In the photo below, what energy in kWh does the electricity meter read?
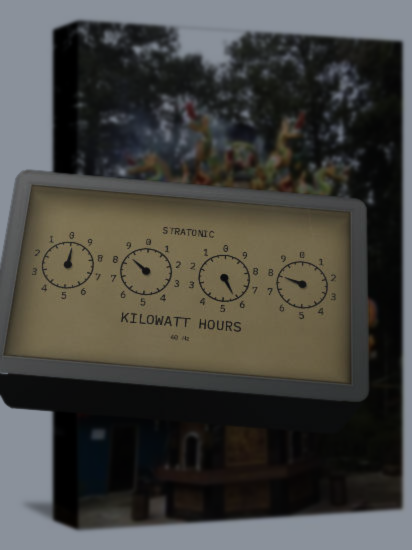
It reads 9858 kWh
